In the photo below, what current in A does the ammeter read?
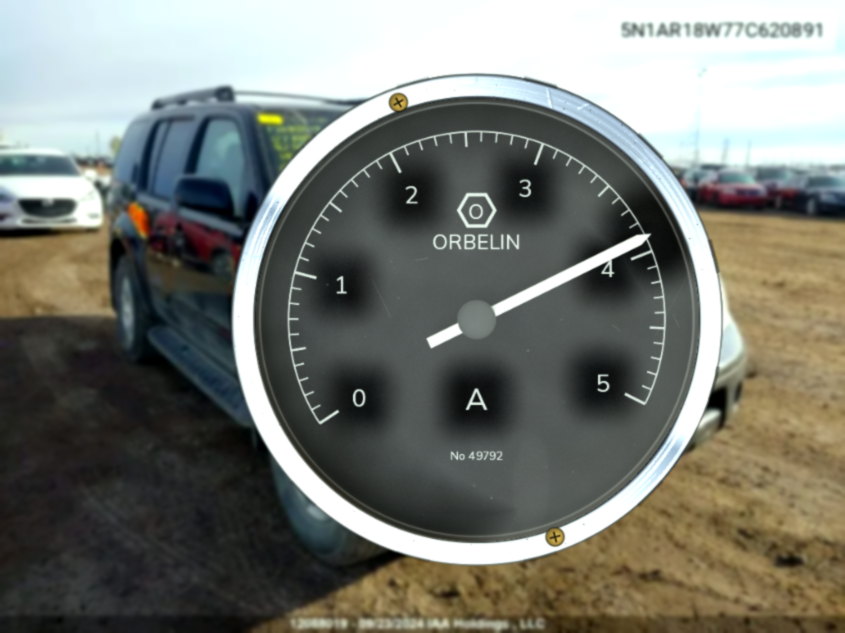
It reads 3.9 A
